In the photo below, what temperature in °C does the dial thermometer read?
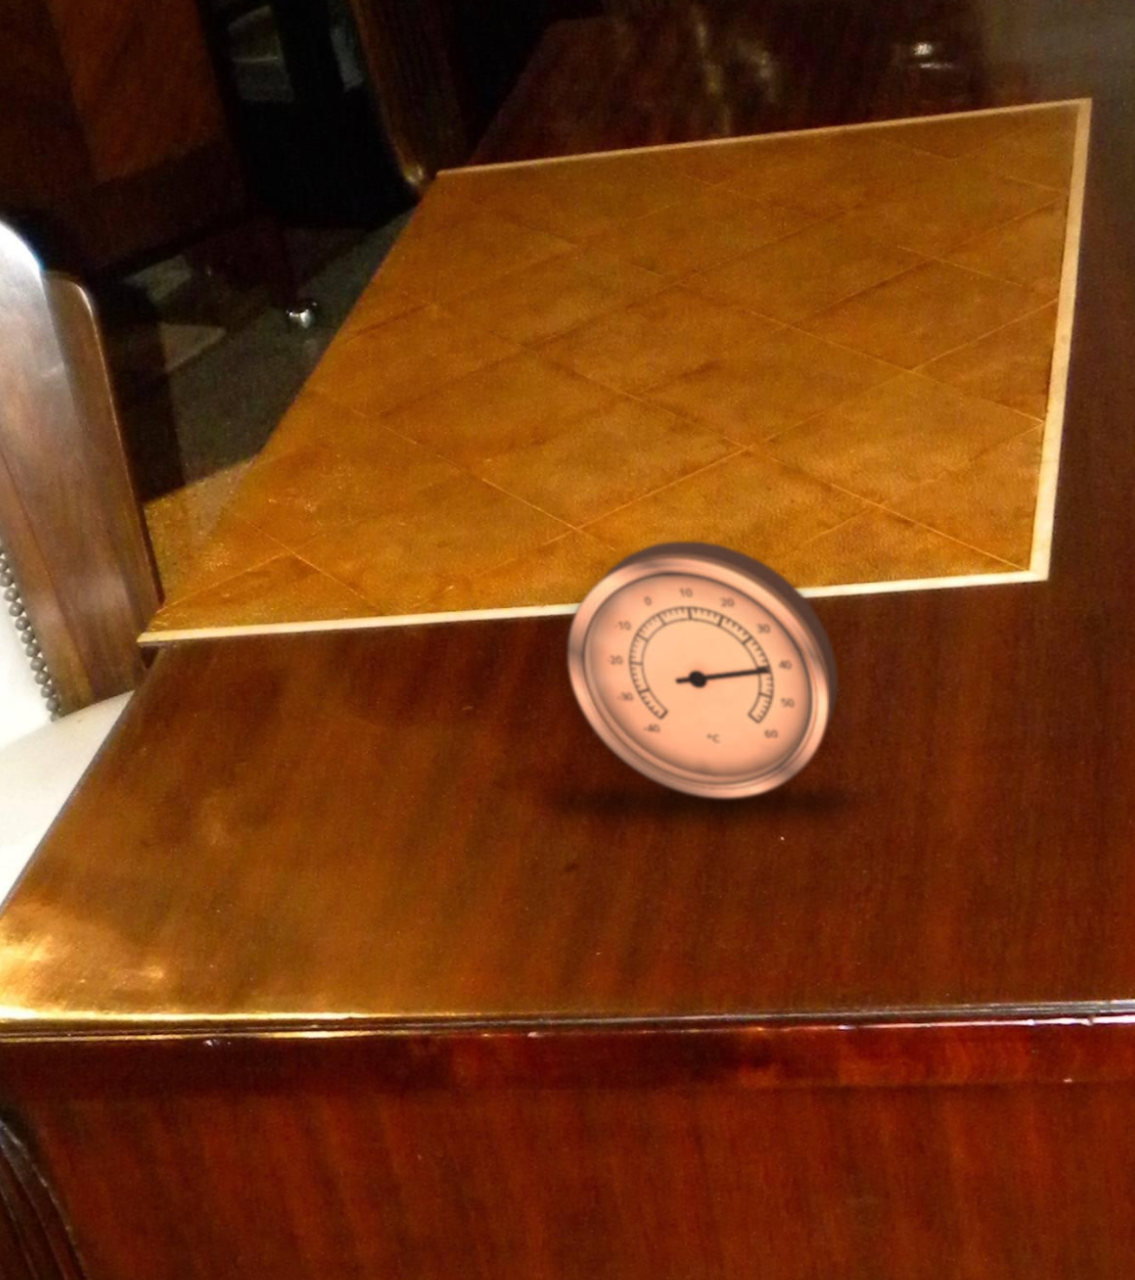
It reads 40 °C
